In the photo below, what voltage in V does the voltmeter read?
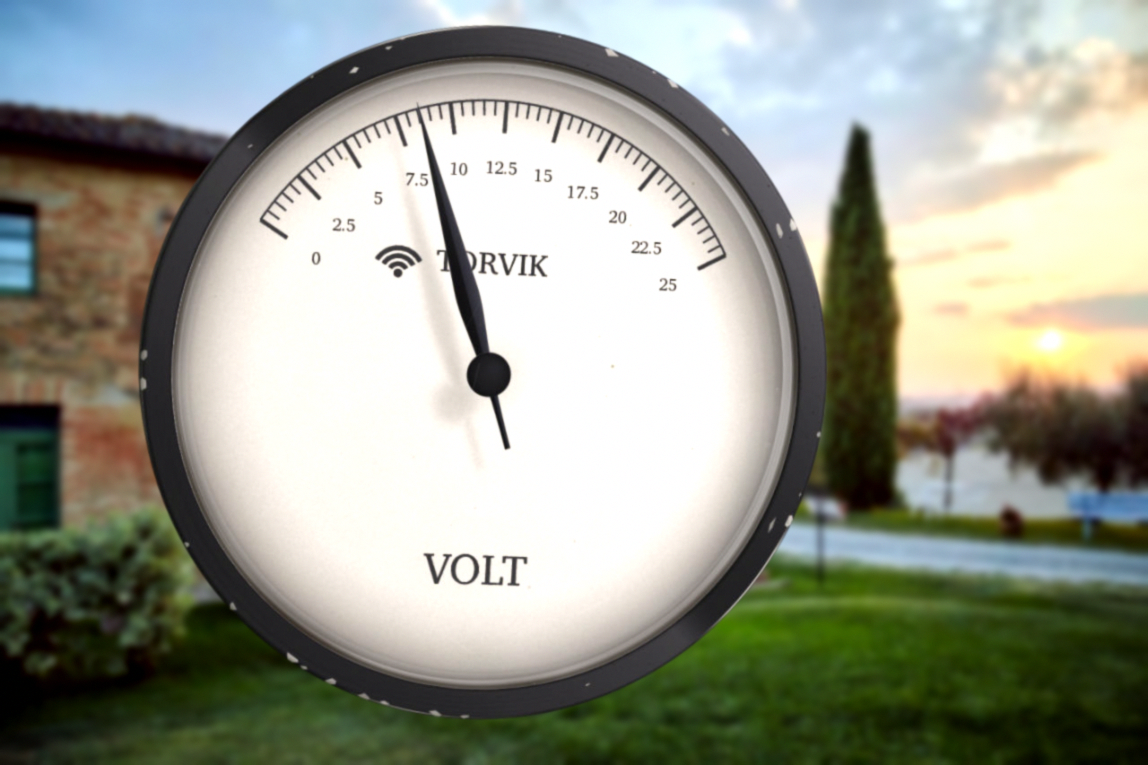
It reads 8.5 V
